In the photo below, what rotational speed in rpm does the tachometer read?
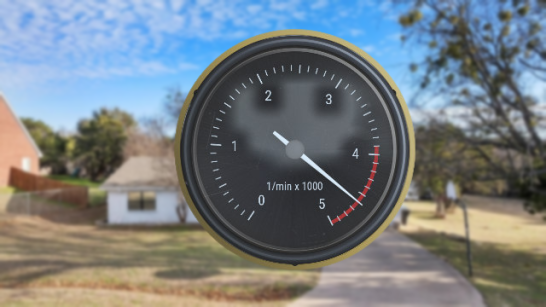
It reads 4600 rpm
